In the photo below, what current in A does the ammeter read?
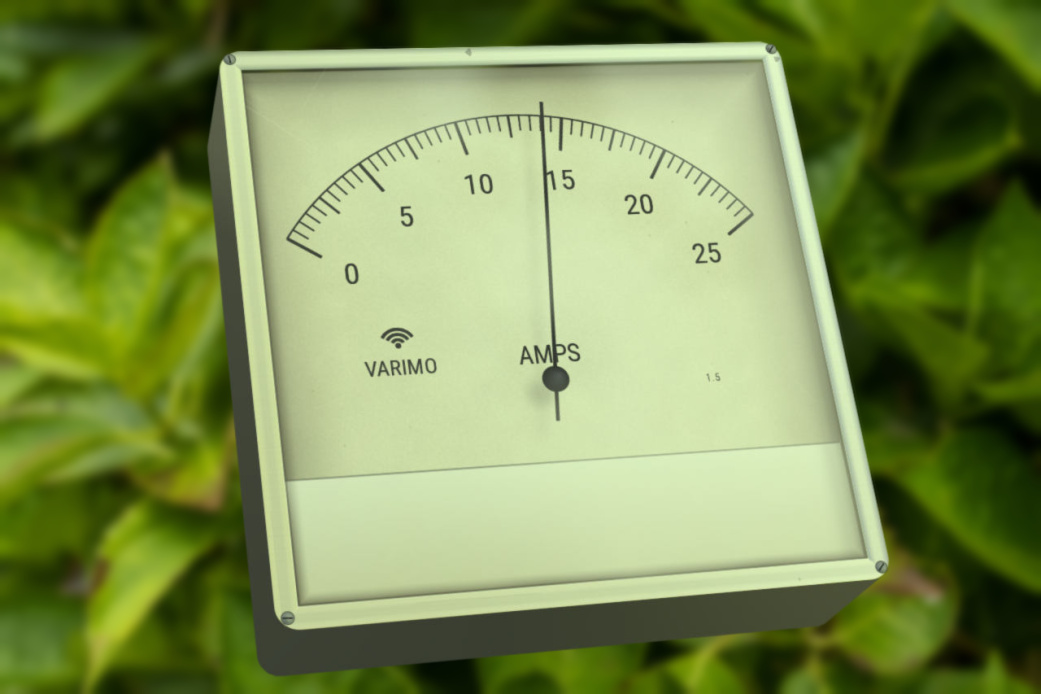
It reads 14 A
